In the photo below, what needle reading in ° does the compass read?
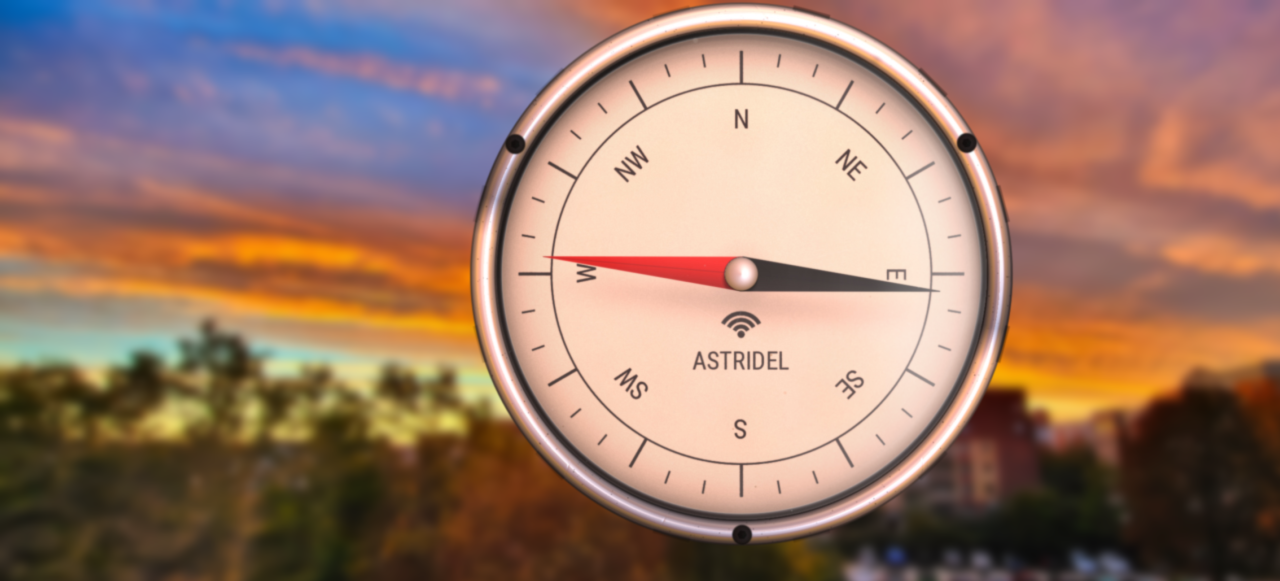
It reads 275 °
